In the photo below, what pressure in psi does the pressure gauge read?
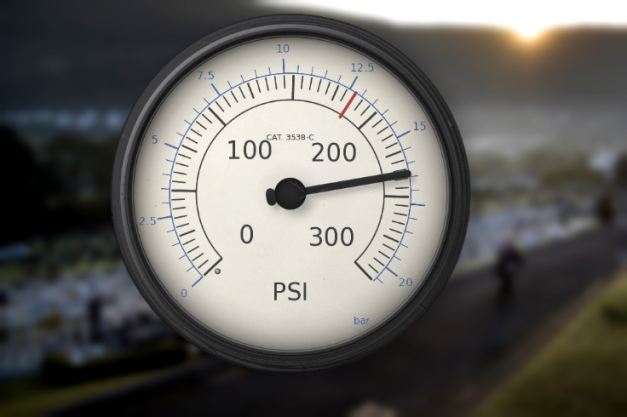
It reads 237.5 psi
